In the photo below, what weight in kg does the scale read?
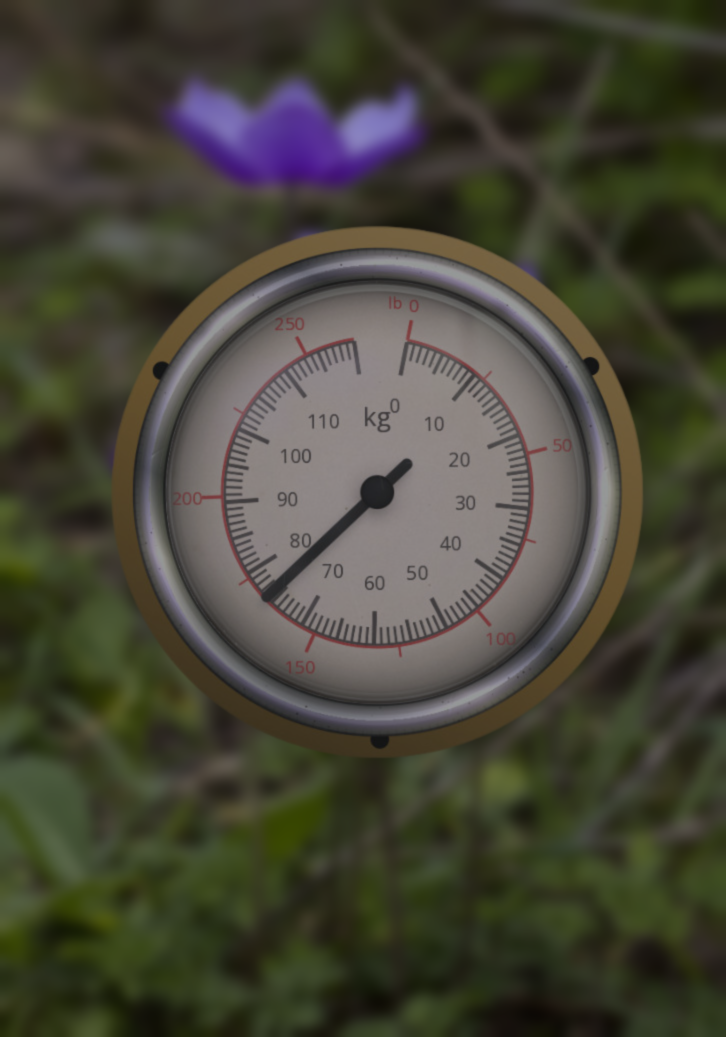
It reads 76 kg
